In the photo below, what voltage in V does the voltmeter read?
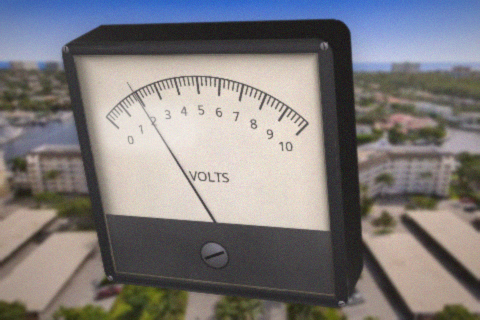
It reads 2 V
